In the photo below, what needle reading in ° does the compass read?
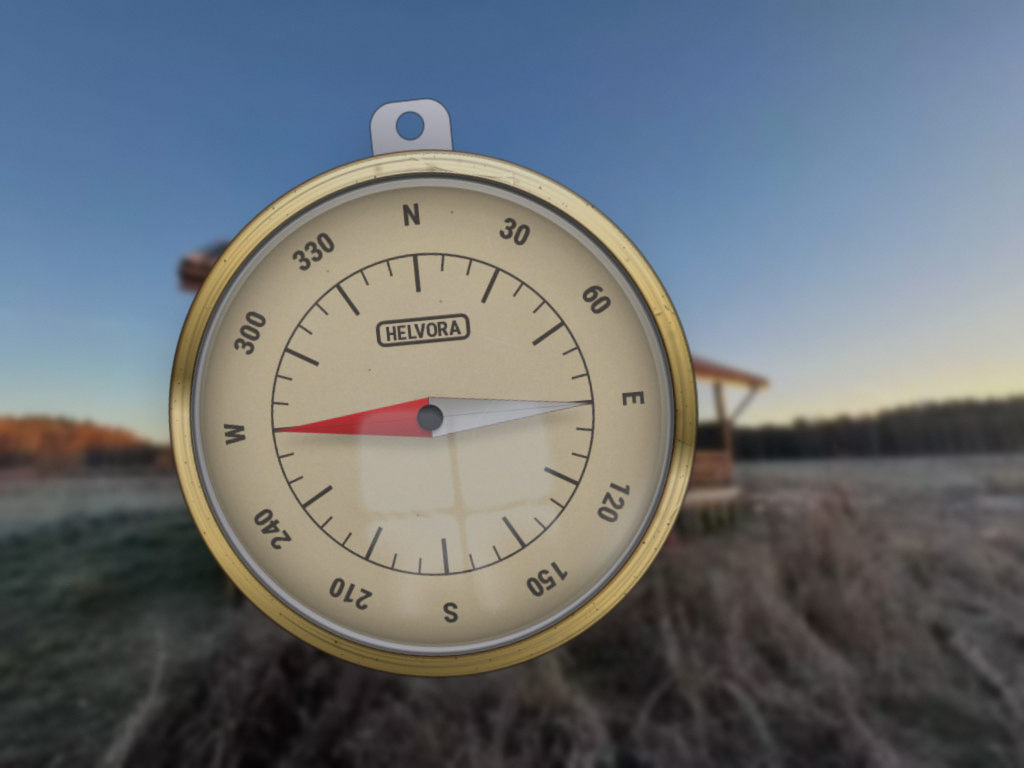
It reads 270 °
